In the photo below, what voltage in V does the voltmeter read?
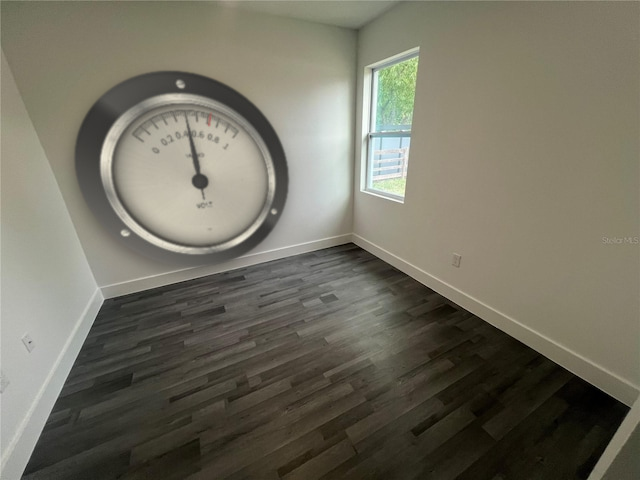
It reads 0.5 V
